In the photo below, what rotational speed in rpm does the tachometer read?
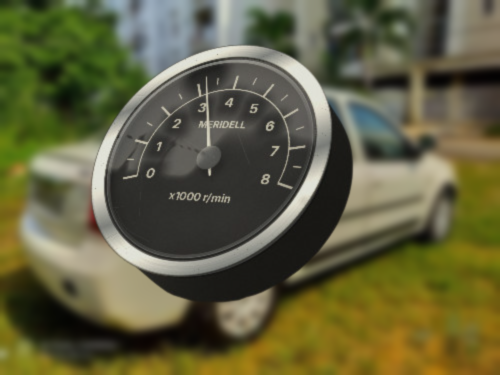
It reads 3250 rpm
